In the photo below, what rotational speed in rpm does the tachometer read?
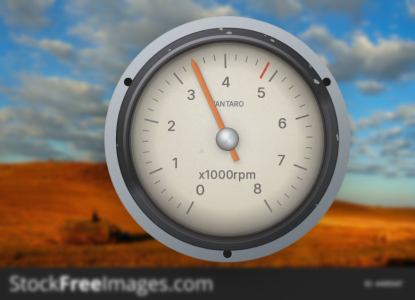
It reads 3400 rpm
